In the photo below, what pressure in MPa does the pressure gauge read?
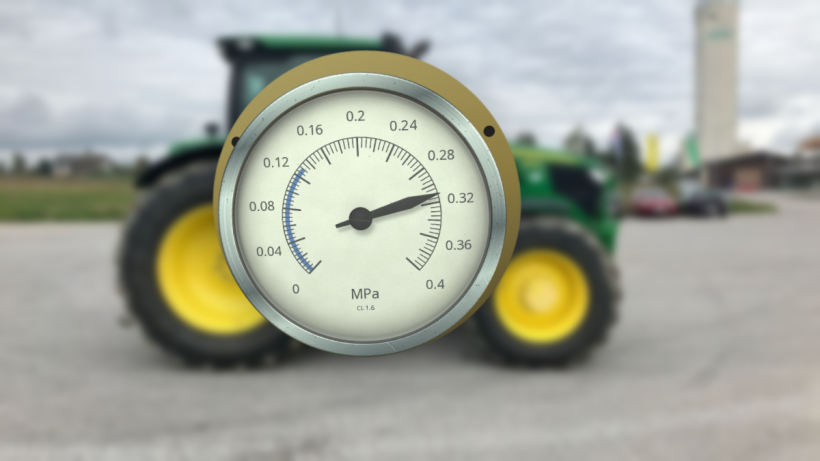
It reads 0.31 MPa
